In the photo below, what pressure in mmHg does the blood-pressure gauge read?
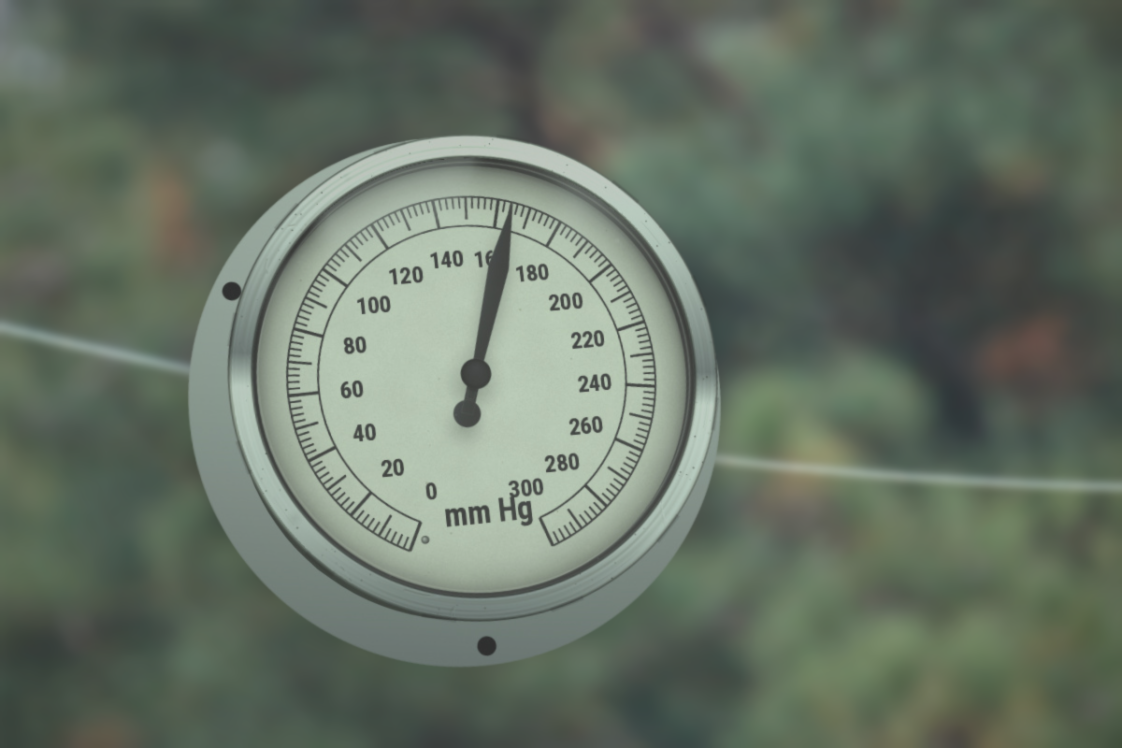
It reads 164 mmHg
